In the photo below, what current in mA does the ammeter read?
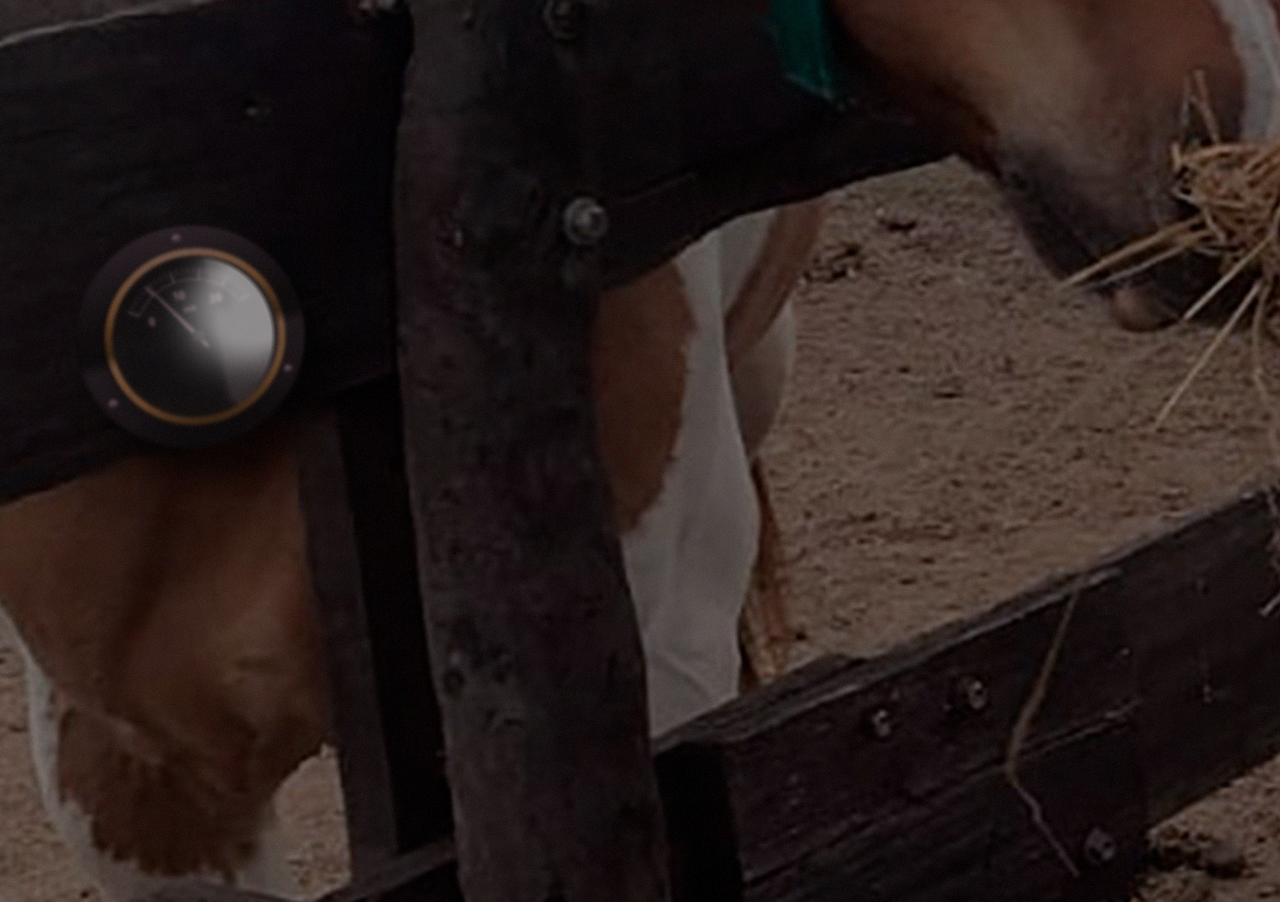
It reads 5 mA
